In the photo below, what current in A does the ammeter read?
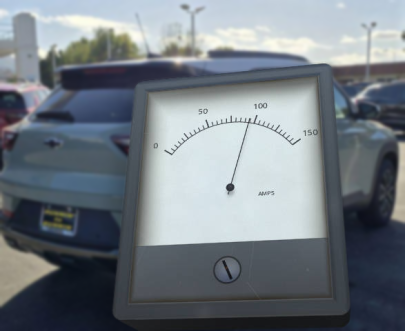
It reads 95 A
